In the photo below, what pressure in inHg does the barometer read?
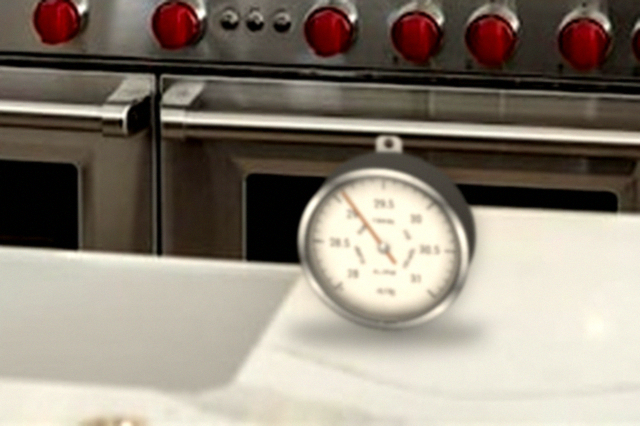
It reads 29.1 inHg
